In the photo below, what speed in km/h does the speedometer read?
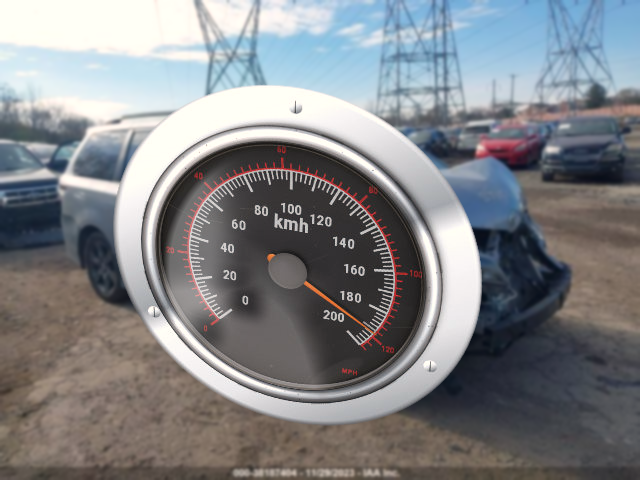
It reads 190 km/h
